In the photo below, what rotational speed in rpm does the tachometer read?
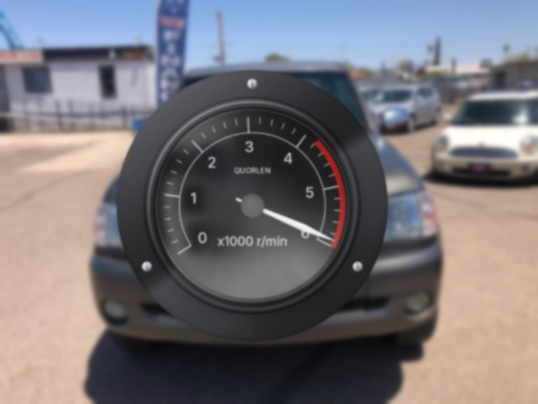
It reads 5900 rpm
